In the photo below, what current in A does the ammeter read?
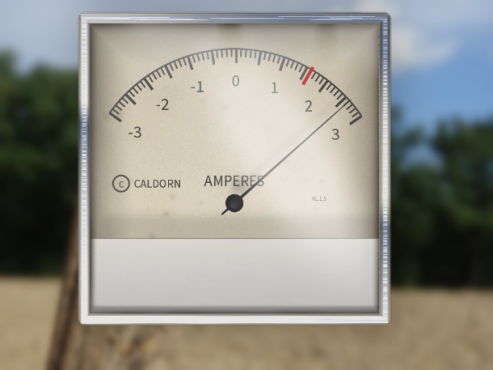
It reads 2.6 A
